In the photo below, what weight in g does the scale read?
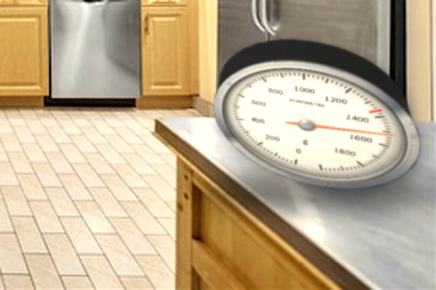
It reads 1500 g
